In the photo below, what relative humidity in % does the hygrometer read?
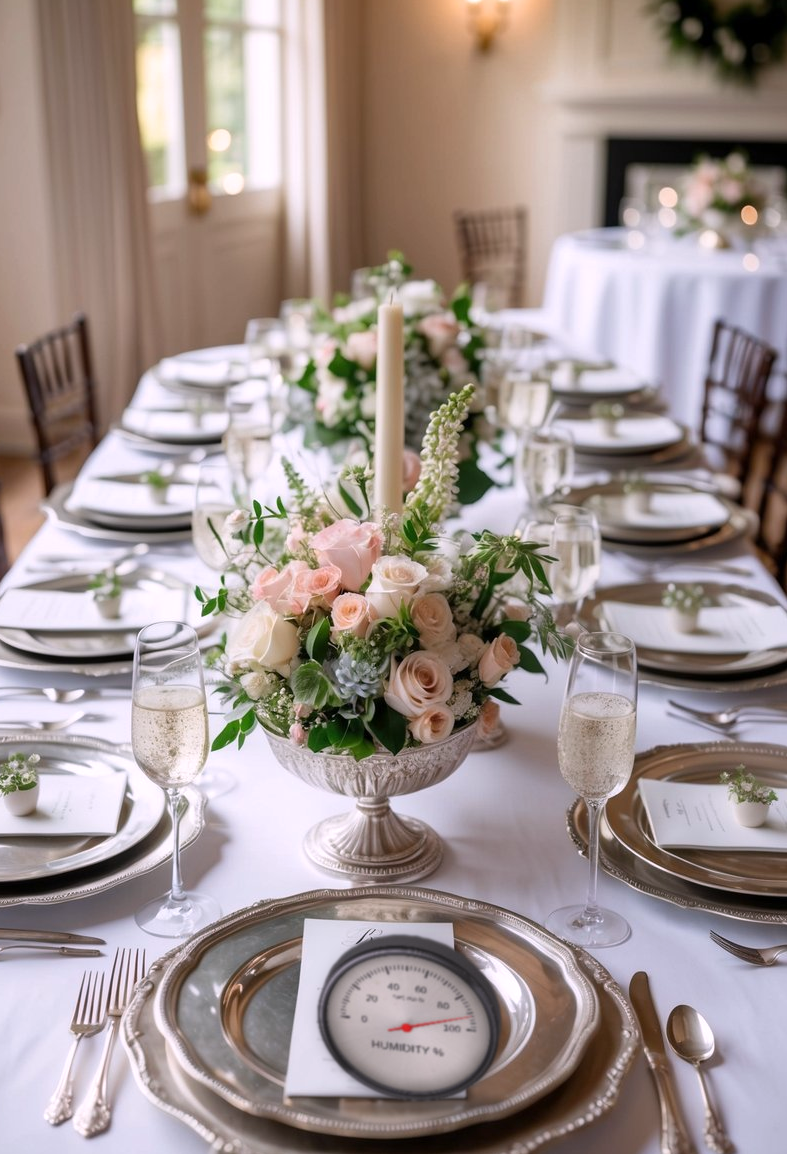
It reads 90 %
